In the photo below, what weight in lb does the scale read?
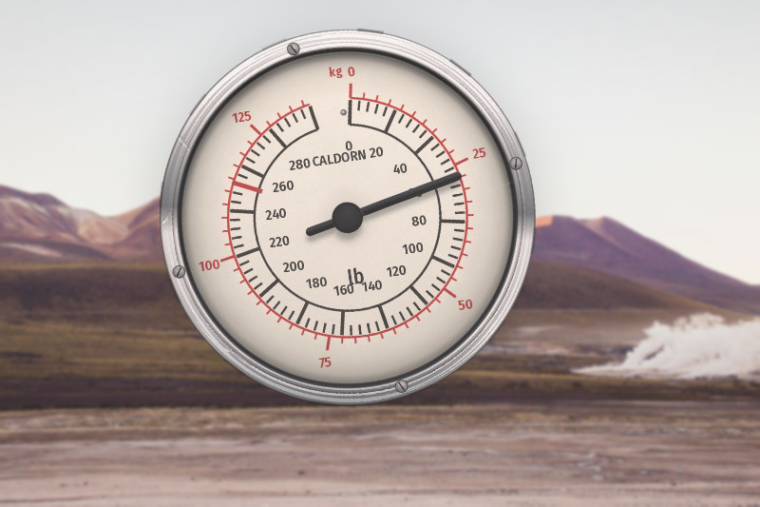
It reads 60 lb
